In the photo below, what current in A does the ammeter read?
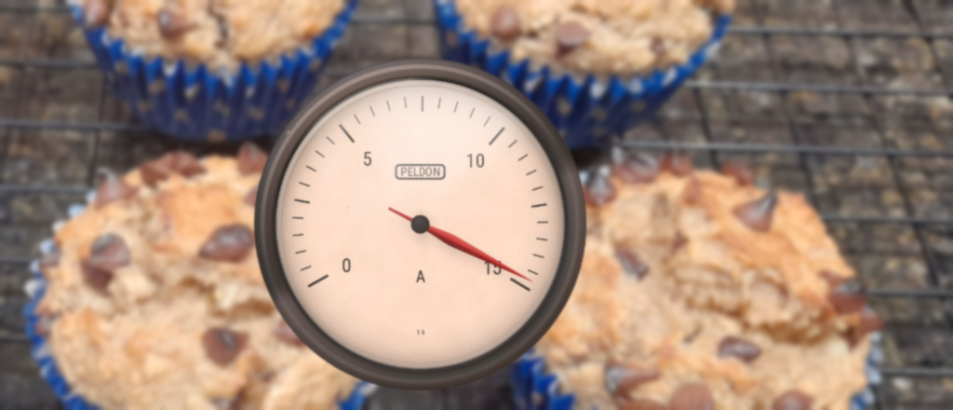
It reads 14.75 A
